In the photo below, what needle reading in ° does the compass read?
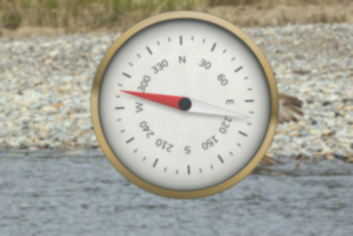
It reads 285 °
